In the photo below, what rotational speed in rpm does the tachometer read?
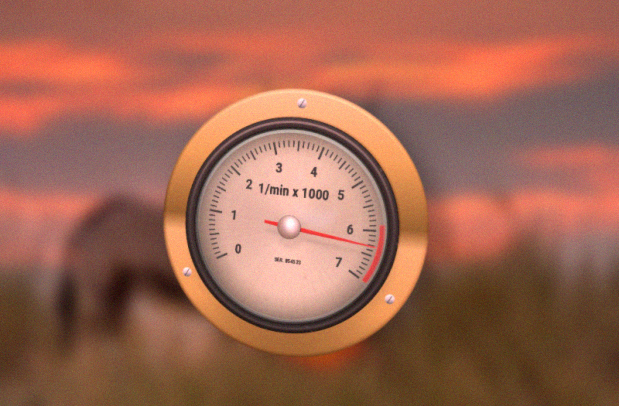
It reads 6300 rpm
